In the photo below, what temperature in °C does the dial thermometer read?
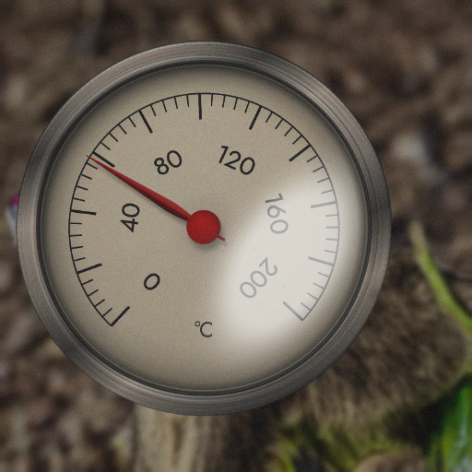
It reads 58 °C
